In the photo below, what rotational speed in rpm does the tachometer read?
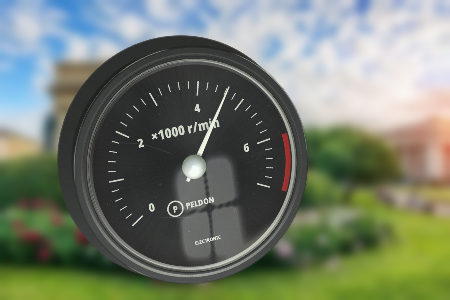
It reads 4600 rpm
